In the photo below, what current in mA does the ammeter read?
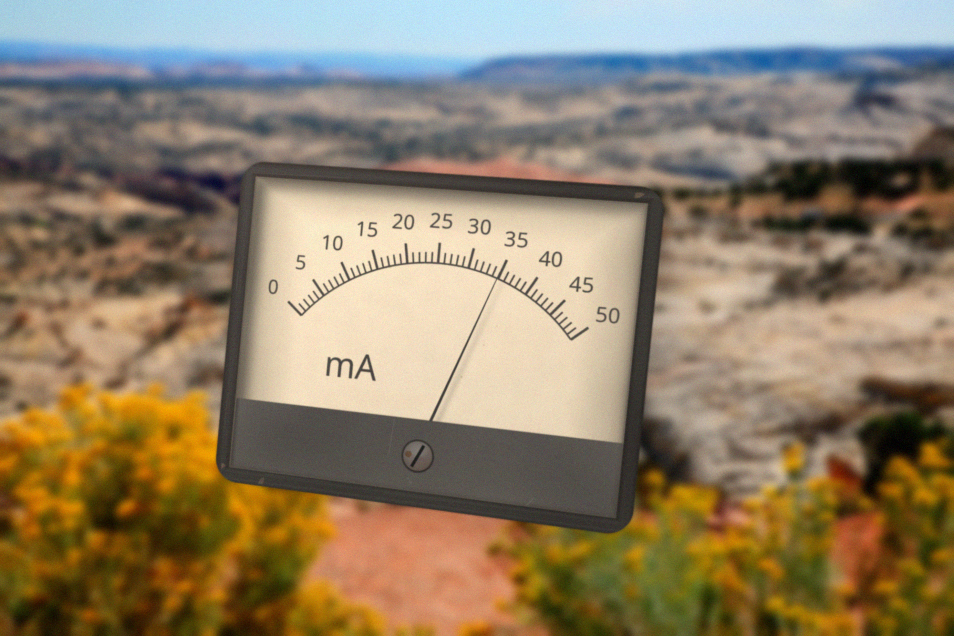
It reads 35 mA
